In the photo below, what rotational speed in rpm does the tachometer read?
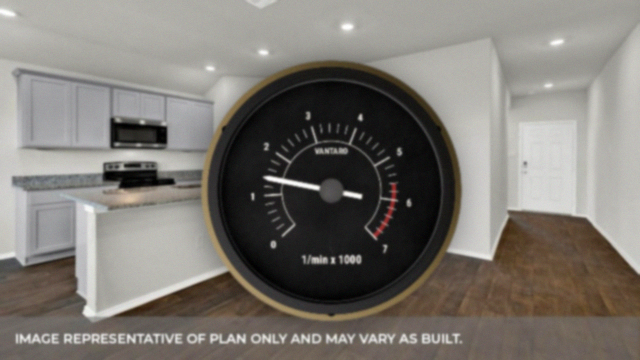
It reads 1400 rpm
